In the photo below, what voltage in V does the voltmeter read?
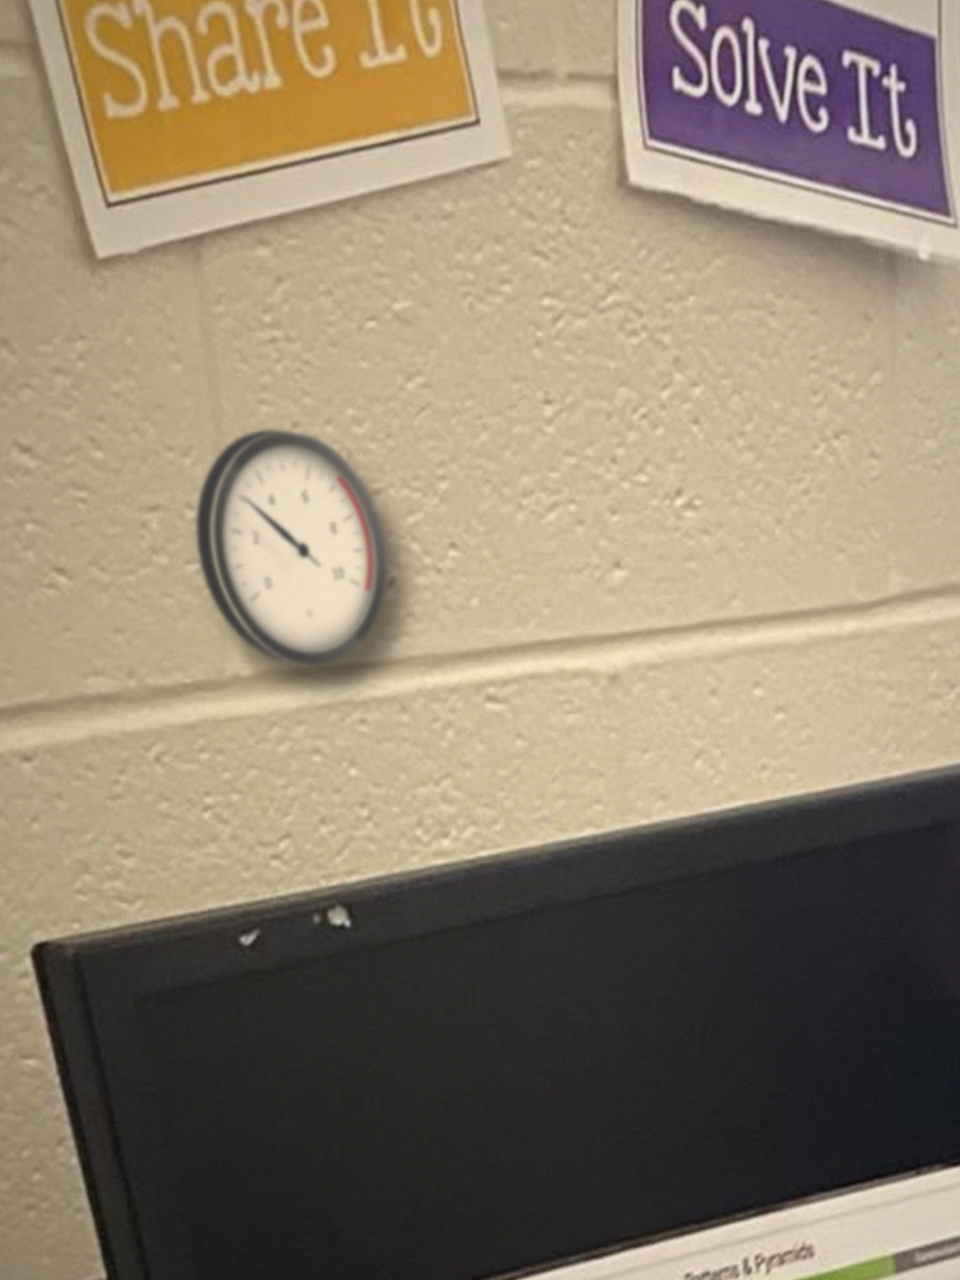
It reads 3 V
